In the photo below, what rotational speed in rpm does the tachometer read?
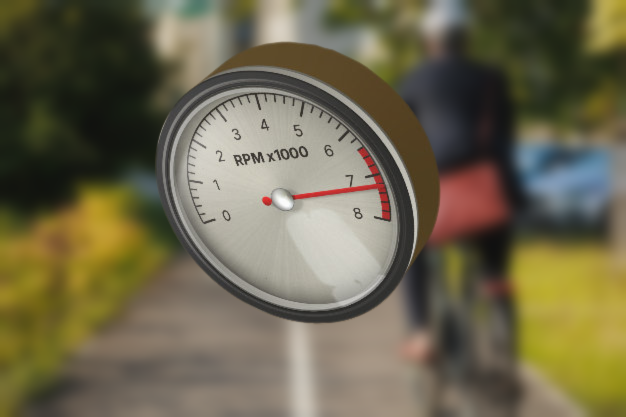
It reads 7200 rpm
